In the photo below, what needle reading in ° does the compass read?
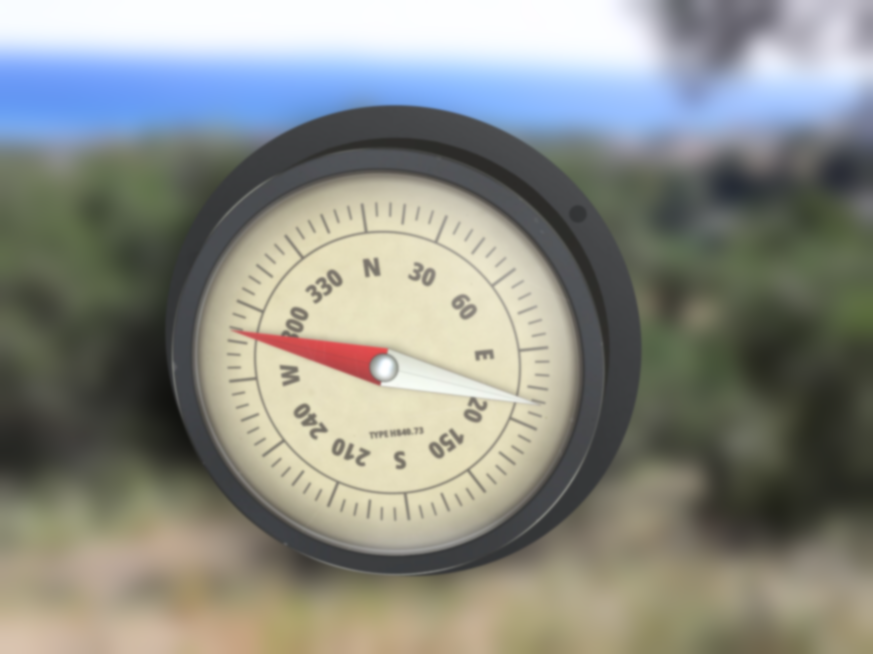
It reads 290 °
